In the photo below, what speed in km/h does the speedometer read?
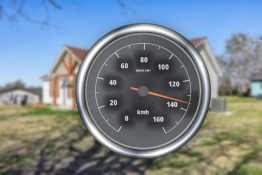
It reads 135 km/h
